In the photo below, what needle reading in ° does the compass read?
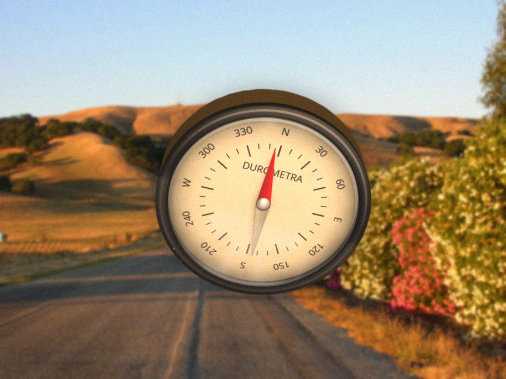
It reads 355 °
